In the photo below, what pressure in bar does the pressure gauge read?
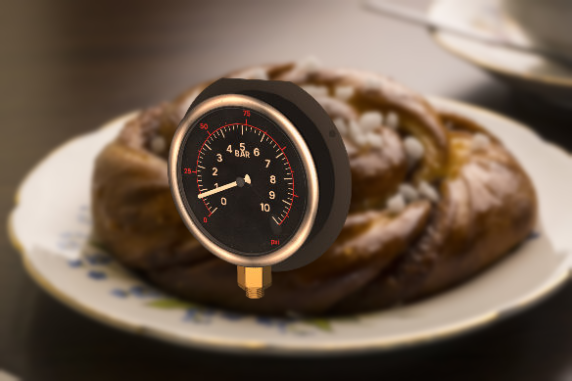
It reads 0.8 bar
